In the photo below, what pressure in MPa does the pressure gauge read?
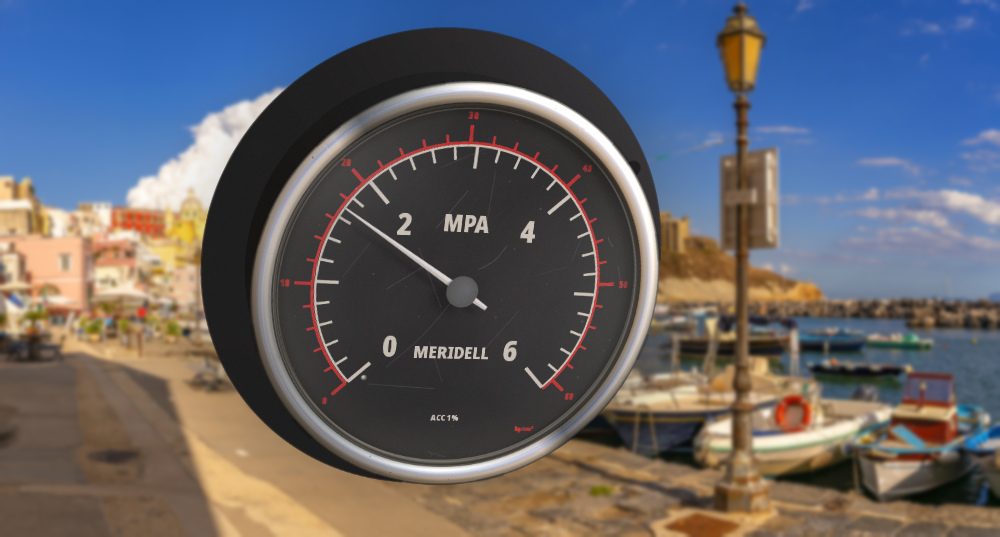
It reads 1.7 MPa
